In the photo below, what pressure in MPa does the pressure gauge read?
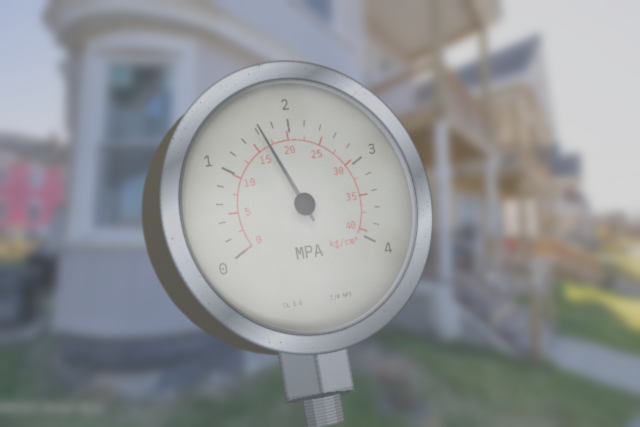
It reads 1.6 MPa
